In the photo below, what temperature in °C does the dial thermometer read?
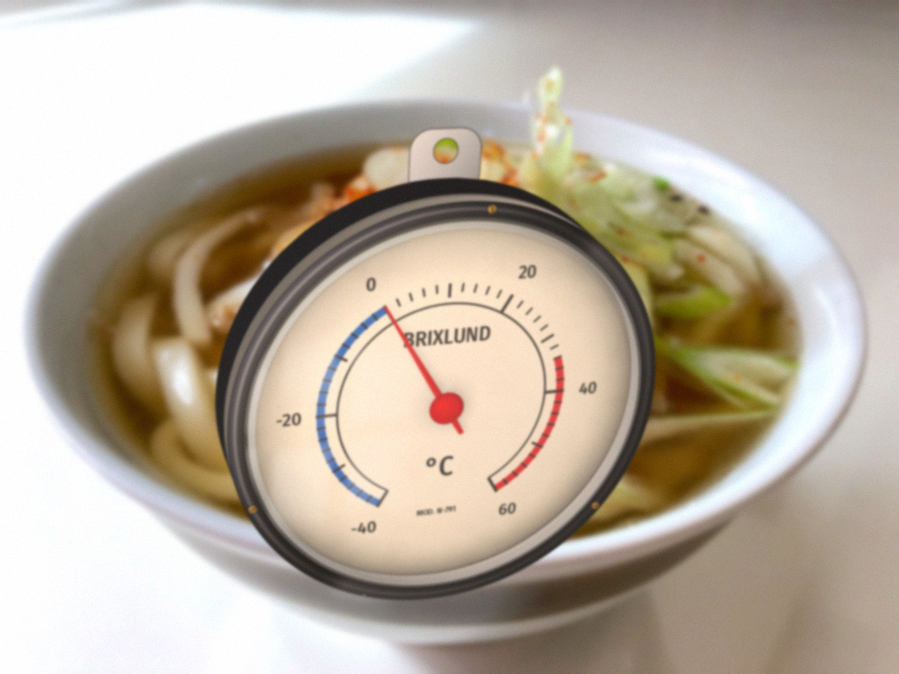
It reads 0 °C
